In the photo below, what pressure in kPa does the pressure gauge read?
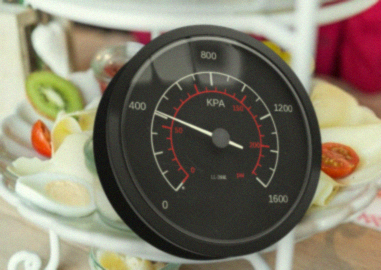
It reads 400 kPa
